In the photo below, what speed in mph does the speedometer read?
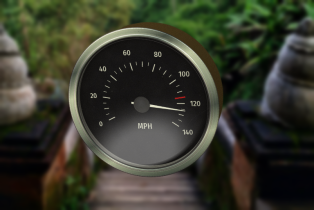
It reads 125 mph
